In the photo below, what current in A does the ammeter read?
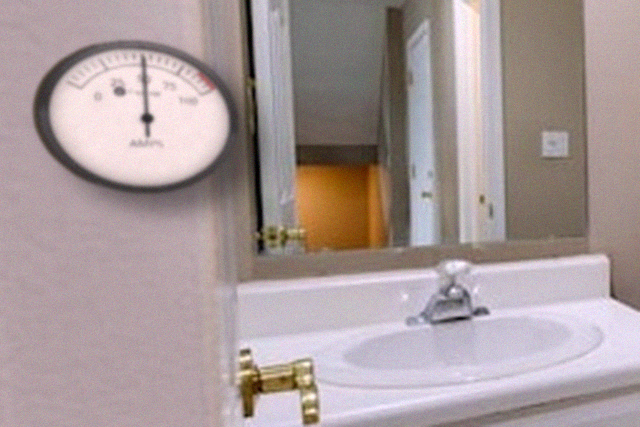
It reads 50 A
